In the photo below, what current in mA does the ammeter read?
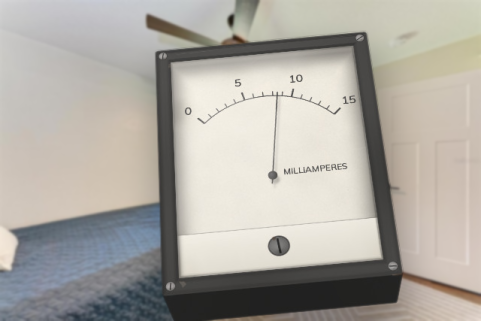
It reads 8.5 mA
